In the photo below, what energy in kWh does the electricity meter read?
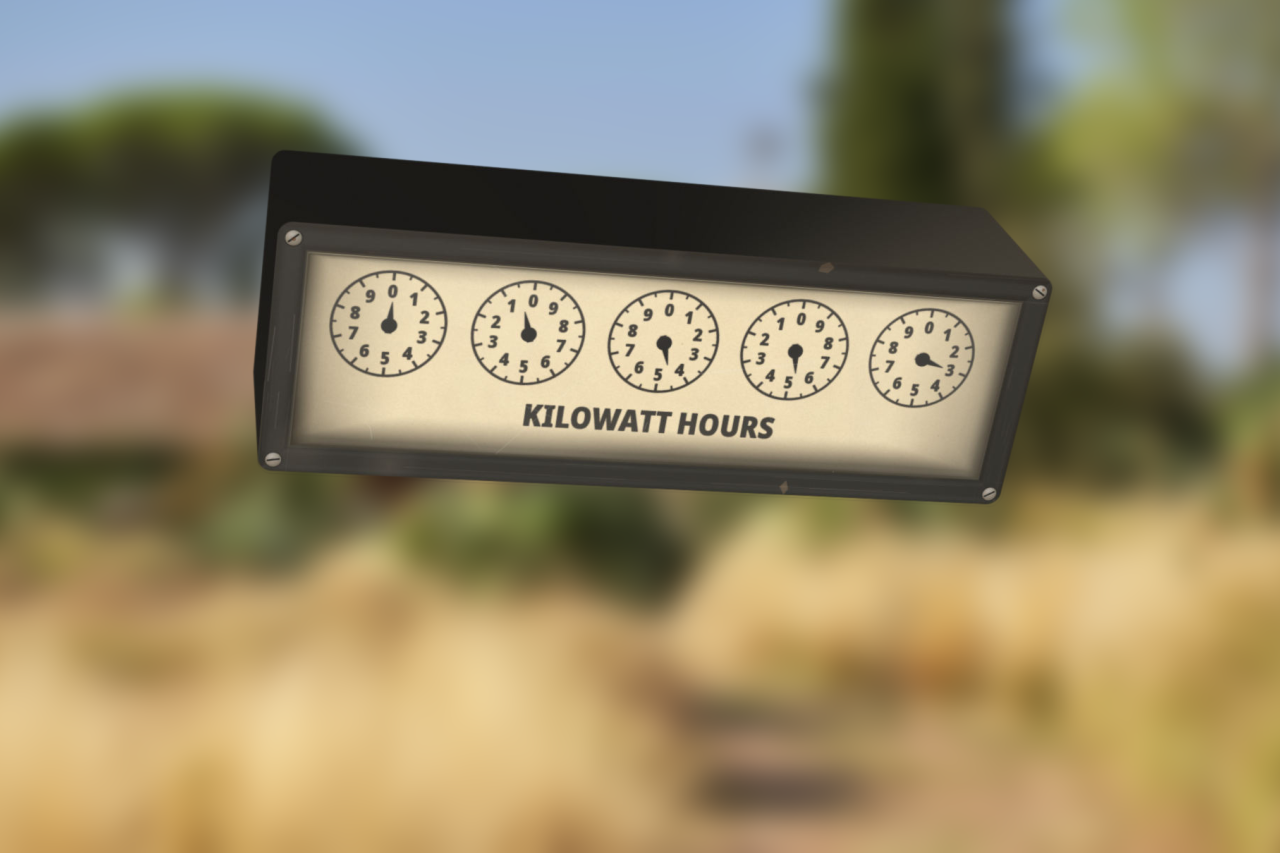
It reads 453 kWh
